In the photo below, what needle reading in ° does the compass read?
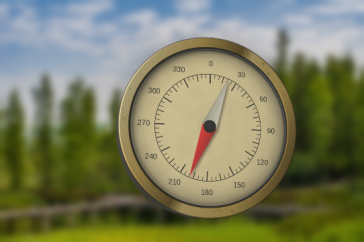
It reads 200 °
